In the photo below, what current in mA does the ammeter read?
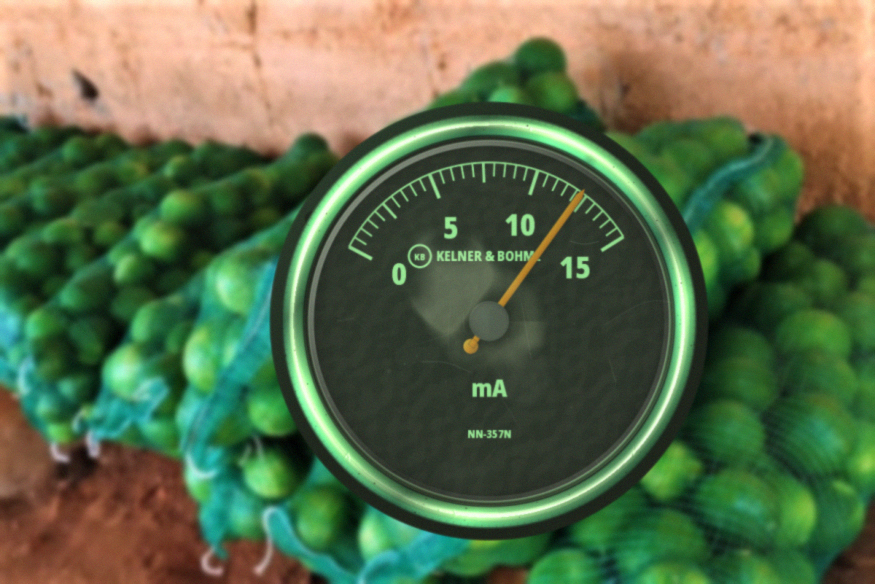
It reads 12.25 mA
